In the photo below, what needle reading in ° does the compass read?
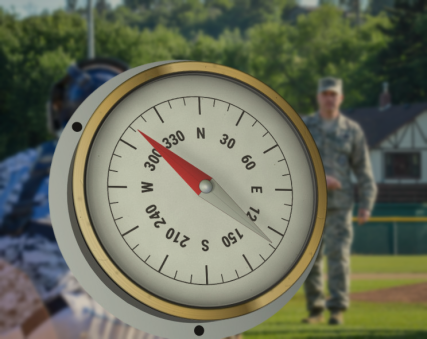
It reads 310 °
